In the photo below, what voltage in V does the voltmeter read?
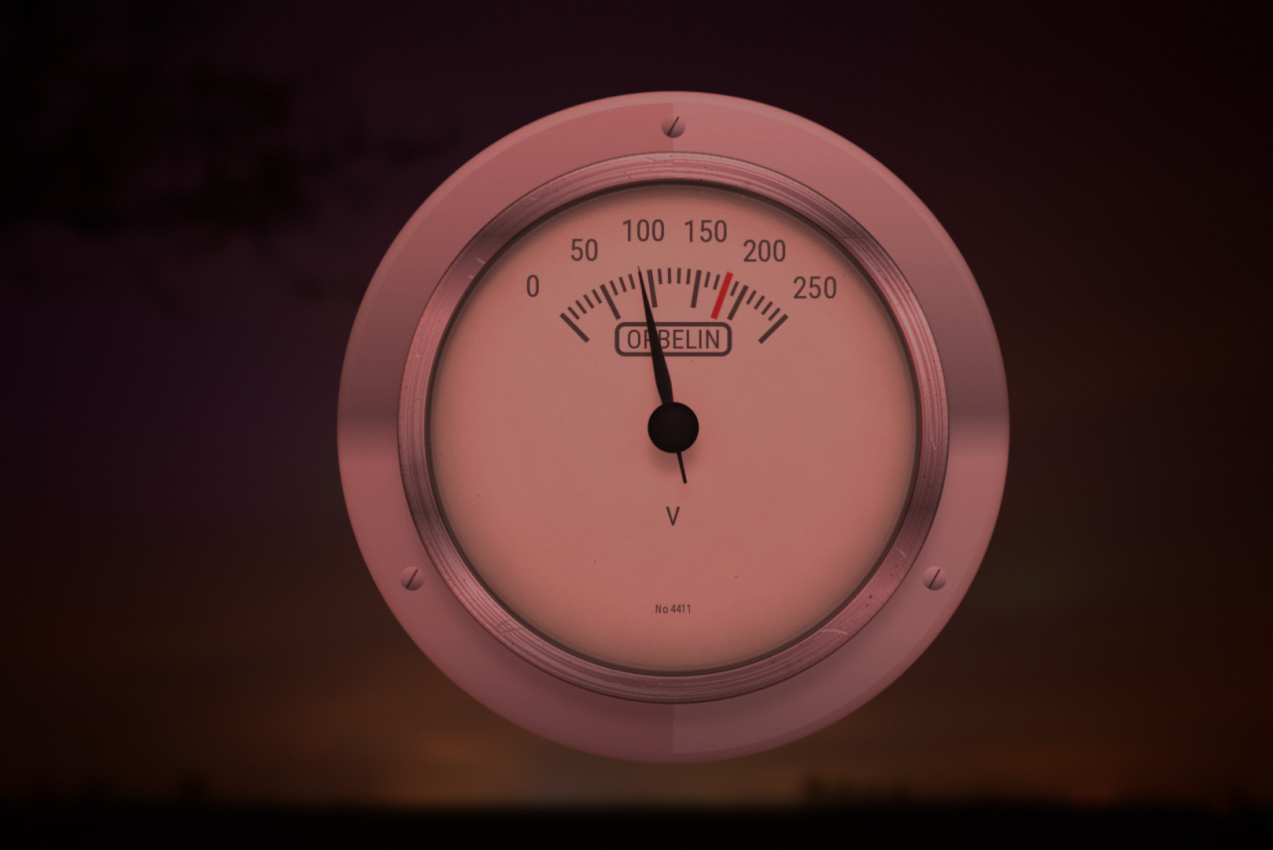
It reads 90 V
